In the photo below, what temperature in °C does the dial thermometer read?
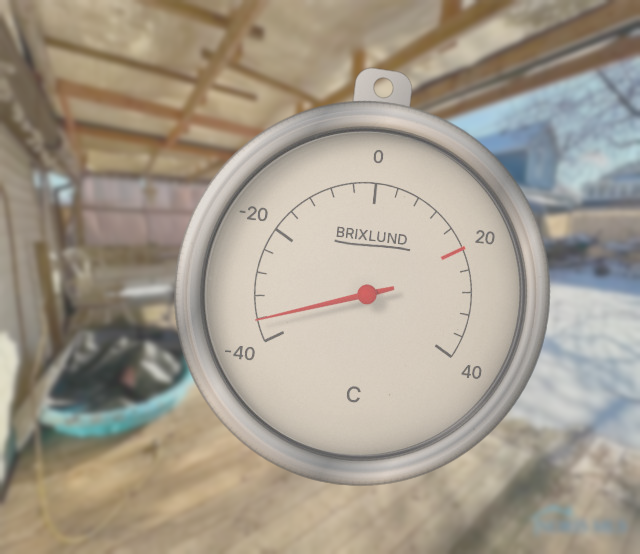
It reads -36 °C
